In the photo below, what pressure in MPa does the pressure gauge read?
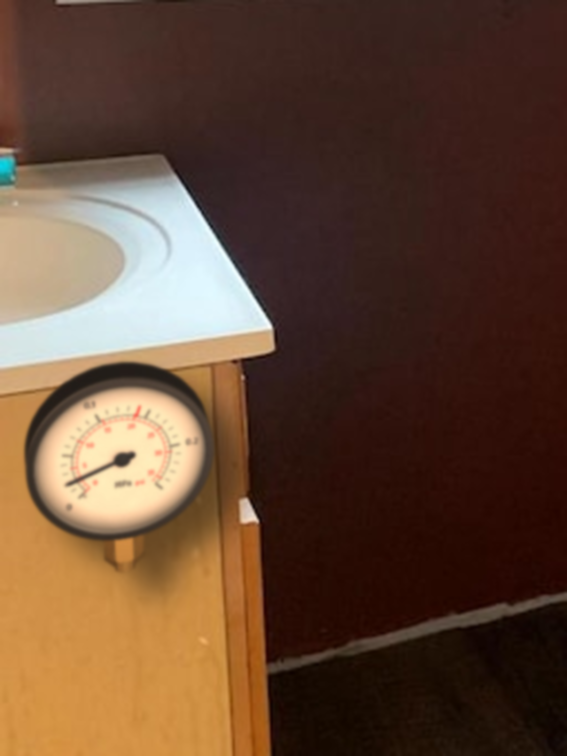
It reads 0.02 MPa
